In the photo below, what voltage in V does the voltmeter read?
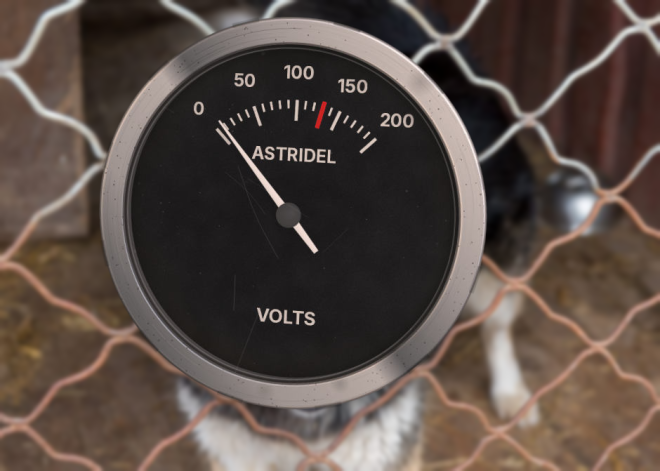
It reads 10 V
